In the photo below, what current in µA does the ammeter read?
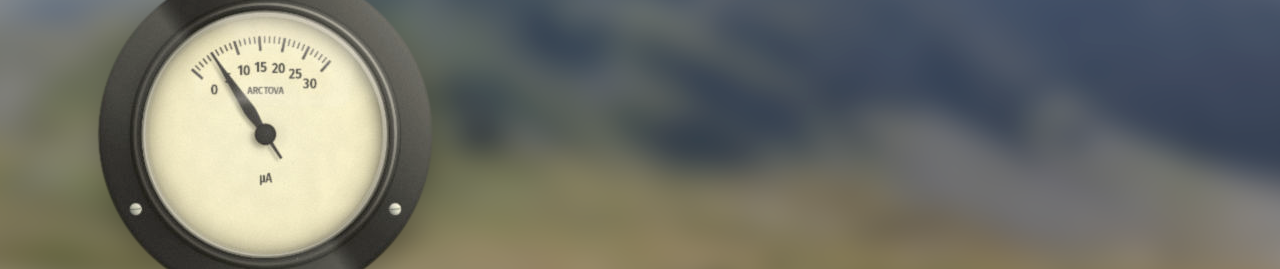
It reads 5 µA
